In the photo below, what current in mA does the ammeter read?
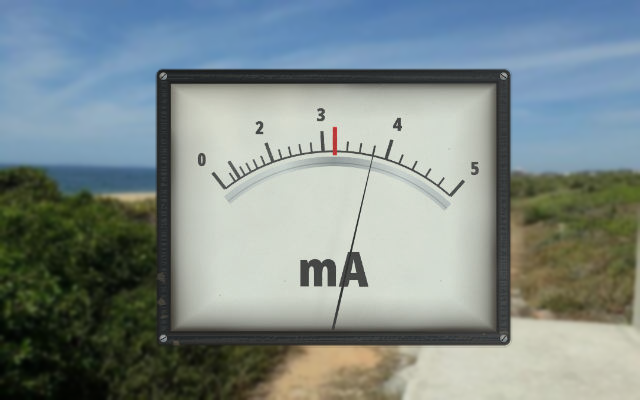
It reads 3.8 mA
